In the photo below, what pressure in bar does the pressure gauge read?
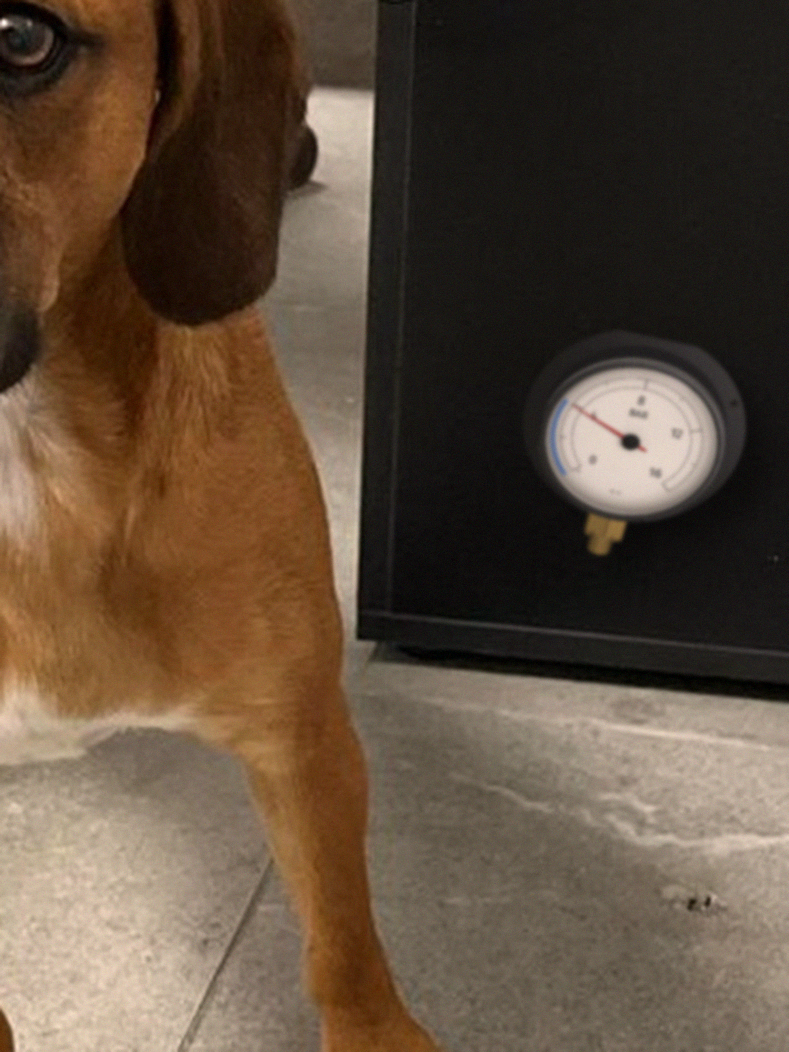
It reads 4 bar
